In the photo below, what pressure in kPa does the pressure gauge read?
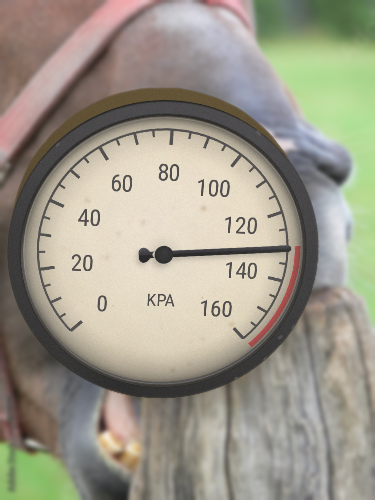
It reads 130 kPa
